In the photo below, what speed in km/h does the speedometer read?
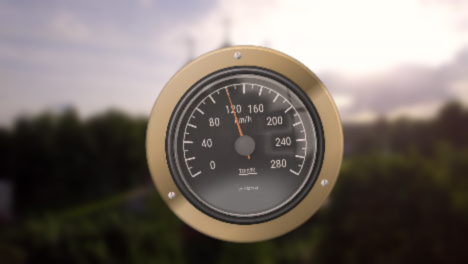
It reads 120 km/h
